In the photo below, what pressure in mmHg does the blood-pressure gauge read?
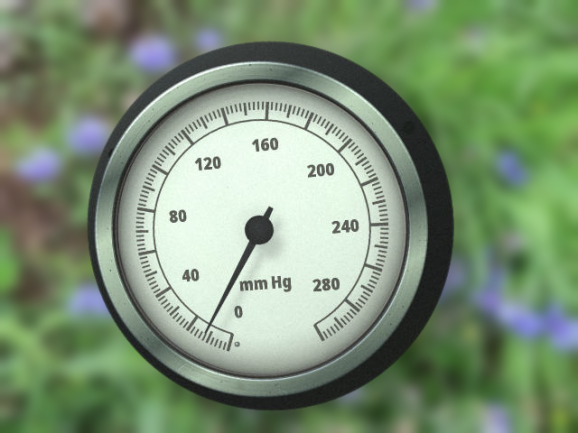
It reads 12 mmHg
